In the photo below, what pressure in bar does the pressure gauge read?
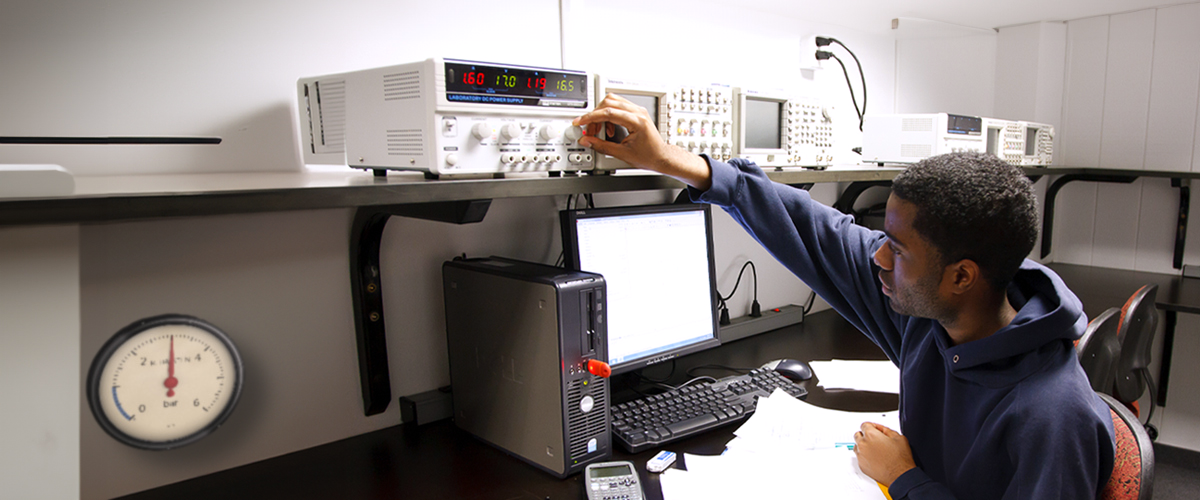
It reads 3 bar
